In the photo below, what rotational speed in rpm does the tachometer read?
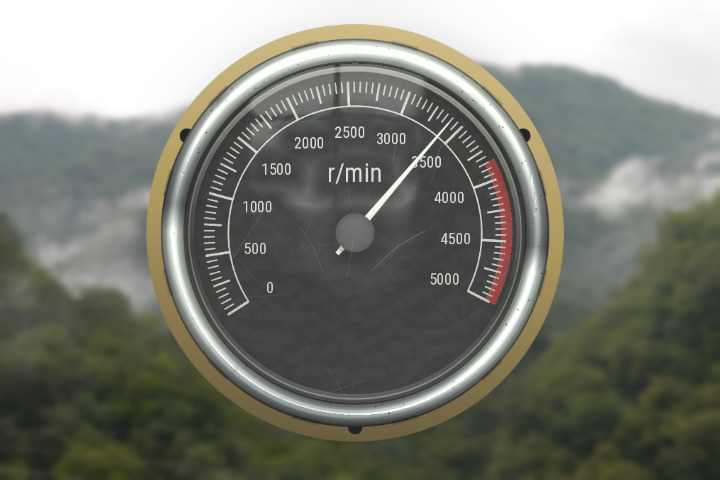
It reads 3400 rpm
